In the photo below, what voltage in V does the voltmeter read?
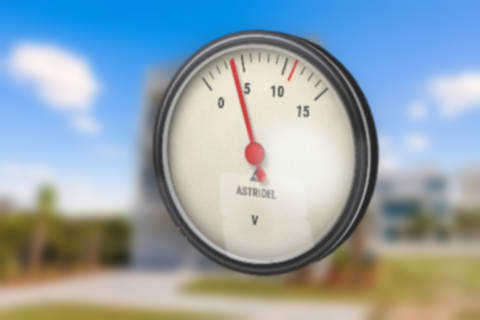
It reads 4 V
